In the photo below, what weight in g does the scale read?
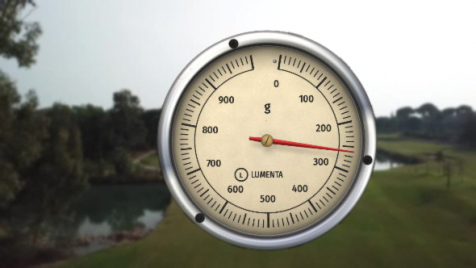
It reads 260 g
